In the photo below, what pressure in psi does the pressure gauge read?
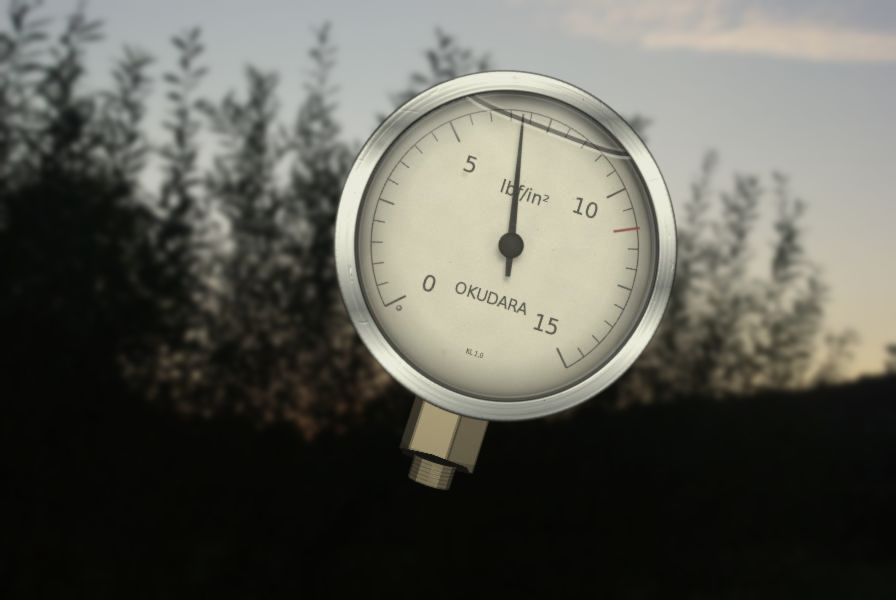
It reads 6.75 psi
